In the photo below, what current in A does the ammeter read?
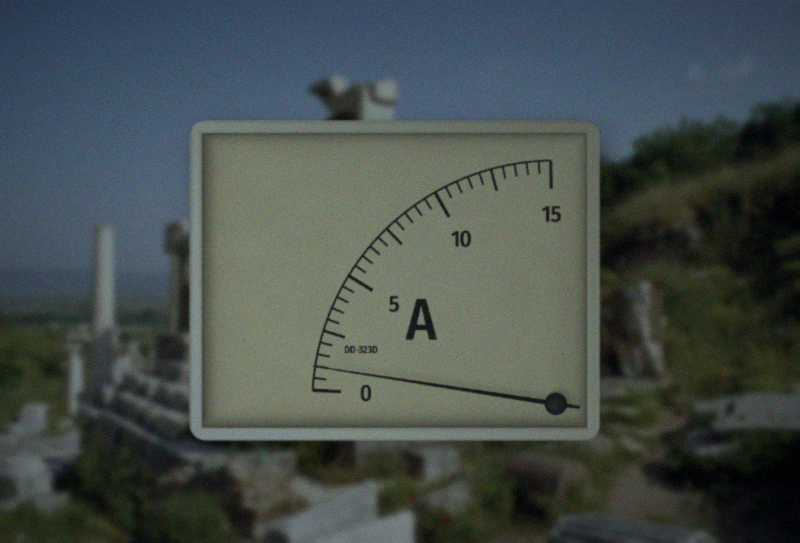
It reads 1 A
